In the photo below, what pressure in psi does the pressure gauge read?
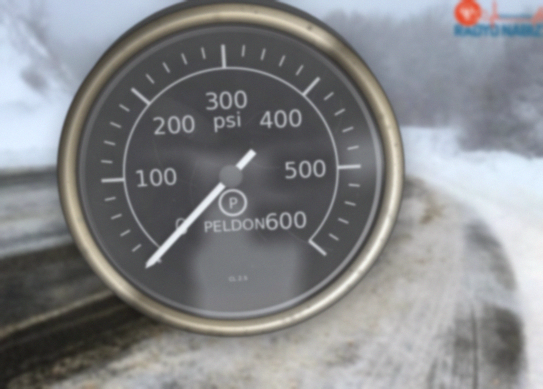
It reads 0 psi
